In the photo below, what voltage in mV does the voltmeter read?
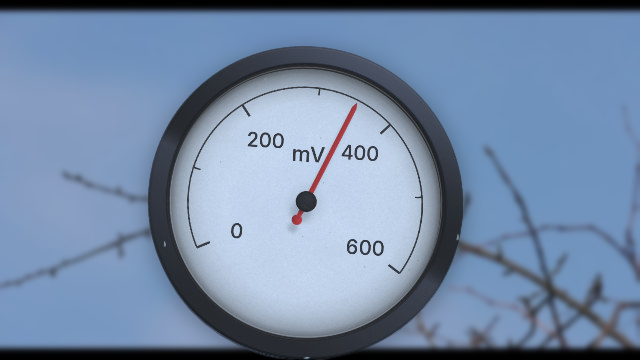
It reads 350 mV
